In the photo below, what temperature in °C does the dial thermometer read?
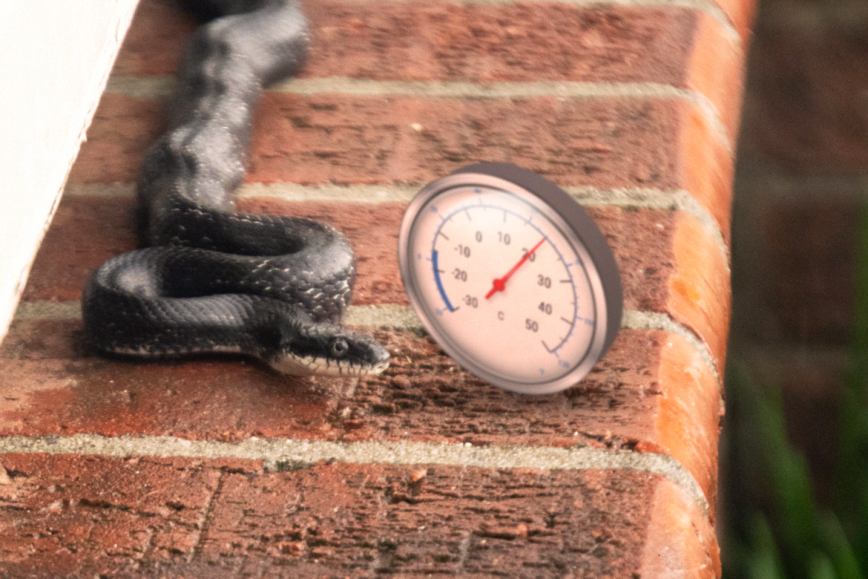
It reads 20 °C
